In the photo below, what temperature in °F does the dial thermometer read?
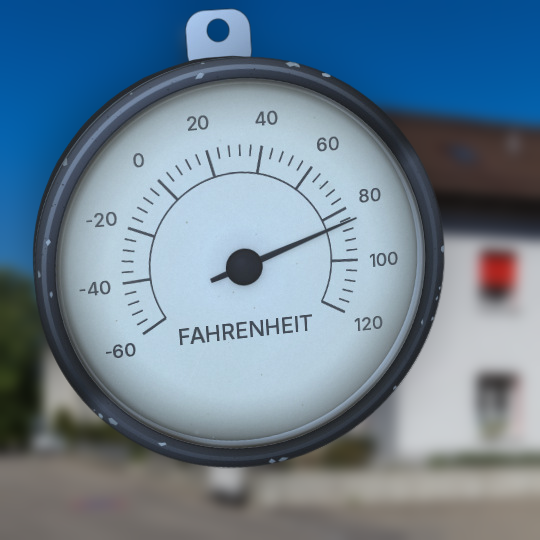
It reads 84 °F
